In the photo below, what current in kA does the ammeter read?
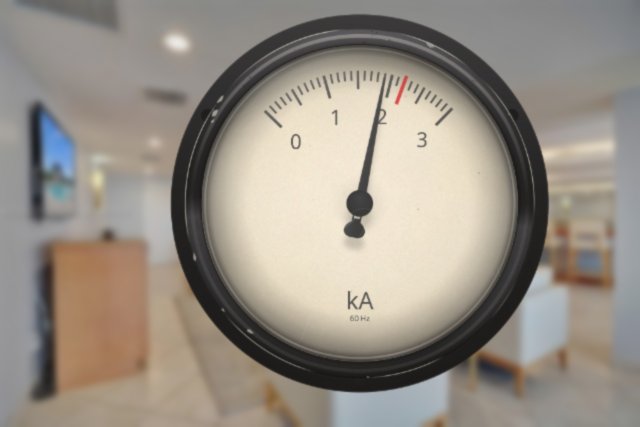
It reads 1.9 kA
